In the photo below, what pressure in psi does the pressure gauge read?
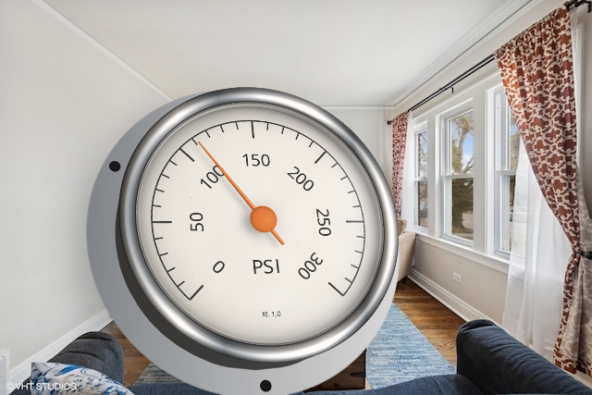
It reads 110 psi
